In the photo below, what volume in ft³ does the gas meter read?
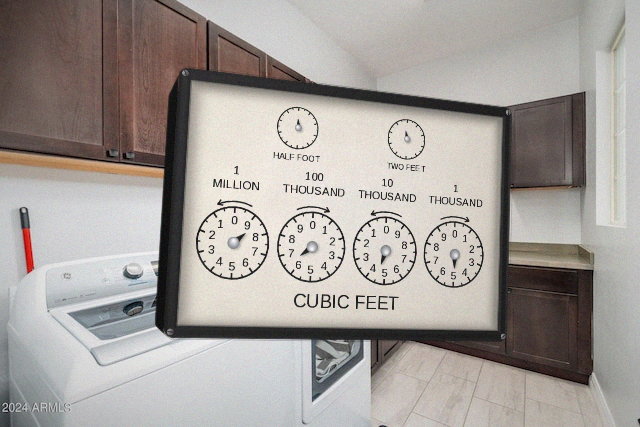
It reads 864500 ft³
